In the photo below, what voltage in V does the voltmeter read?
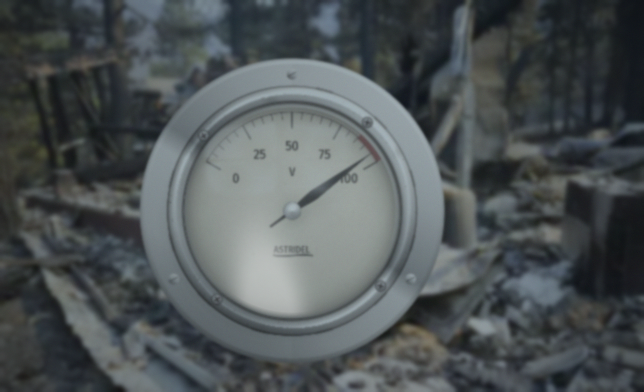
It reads 95 V
